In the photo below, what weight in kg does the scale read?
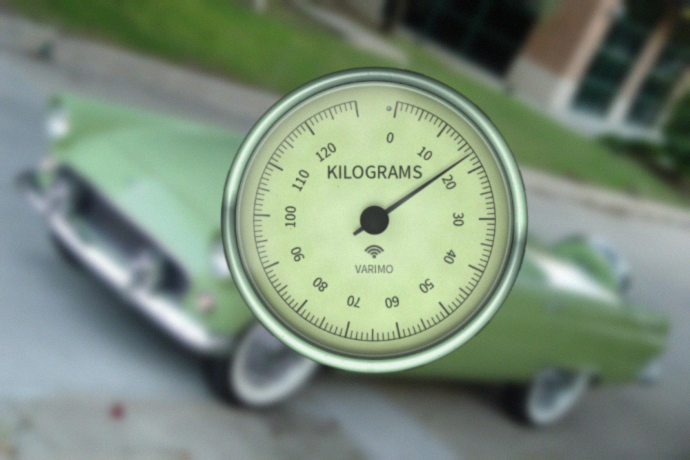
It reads 17 kg
